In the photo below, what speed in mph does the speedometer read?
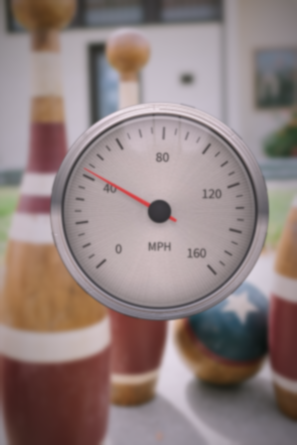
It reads 42.5 mph
